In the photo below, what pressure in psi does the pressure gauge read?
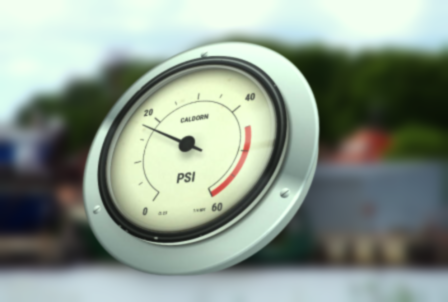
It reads 17.5 psi
